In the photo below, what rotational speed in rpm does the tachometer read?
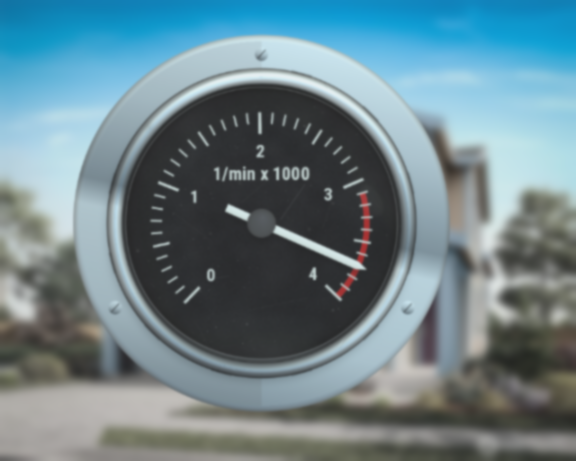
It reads 3700 rpm
